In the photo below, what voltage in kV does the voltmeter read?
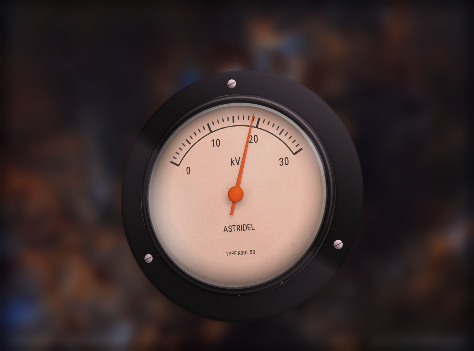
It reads 19 kV
